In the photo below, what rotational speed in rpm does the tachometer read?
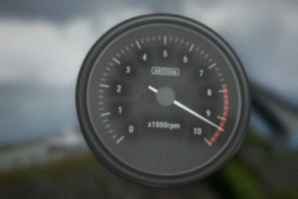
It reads 9400 rpm
